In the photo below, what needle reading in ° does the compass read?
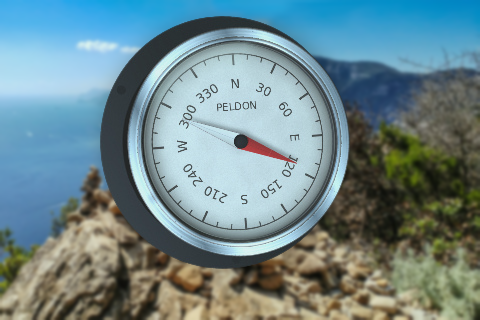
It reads 115 °
